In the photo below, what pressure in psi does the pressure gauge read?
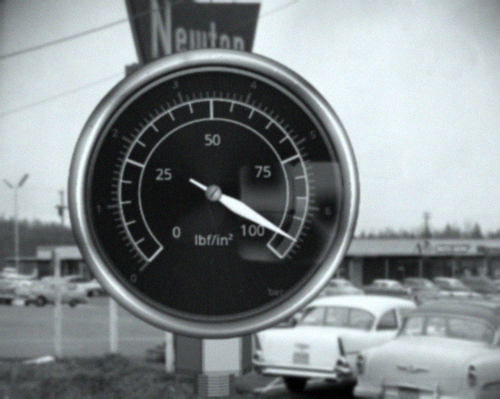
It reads 95 psi
